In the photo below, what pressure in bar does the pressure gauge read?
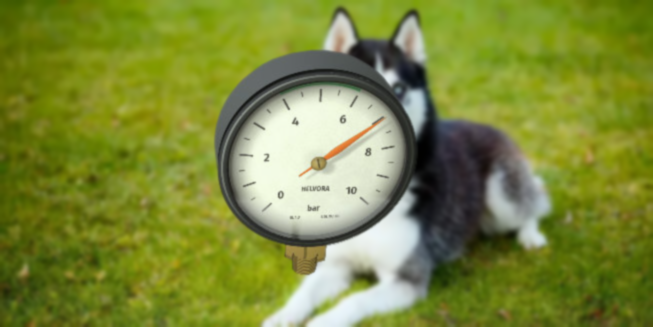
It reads 7 bar
